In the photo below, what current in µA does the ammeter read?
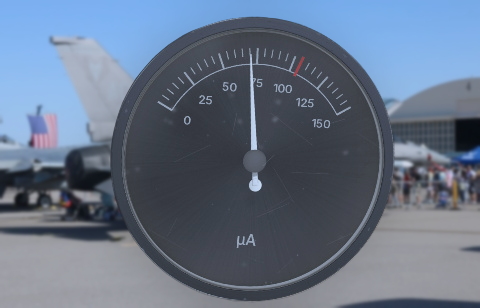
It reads 70 µA
